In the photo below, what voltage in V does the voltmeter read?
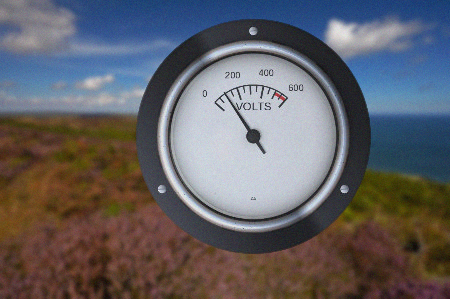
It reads 100 V
